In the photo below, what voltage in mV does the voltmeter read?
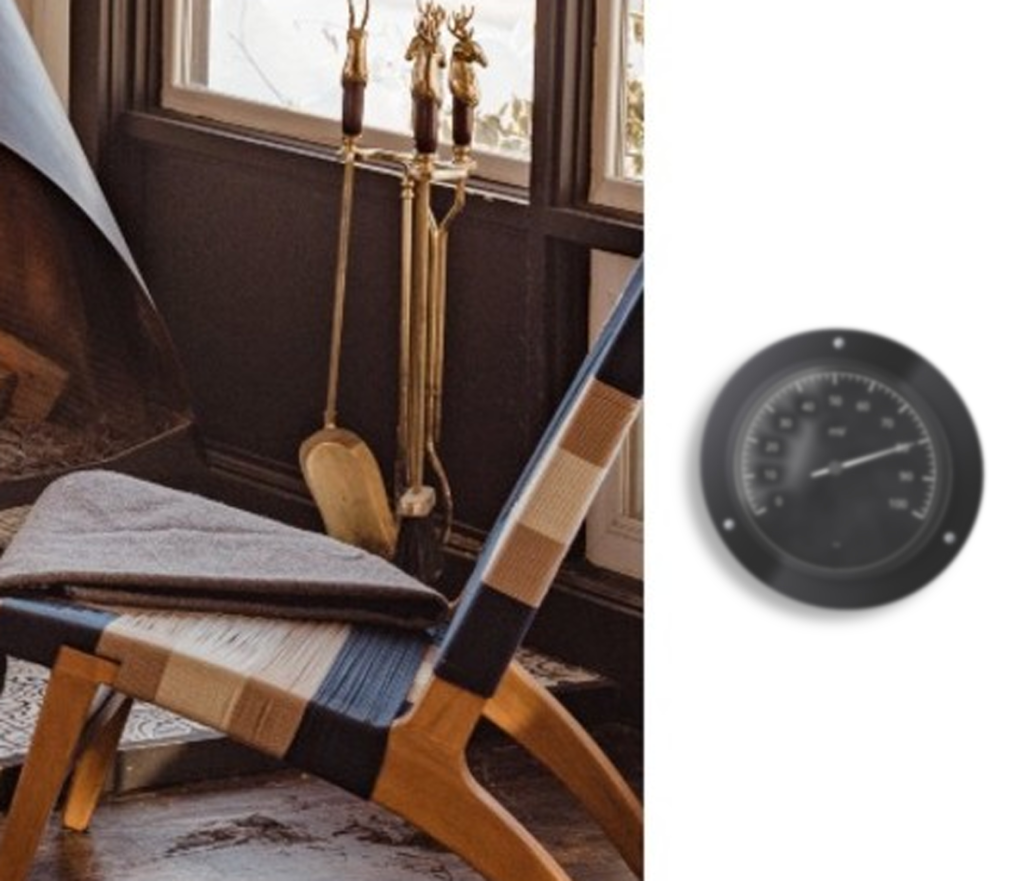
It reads 80 mV
